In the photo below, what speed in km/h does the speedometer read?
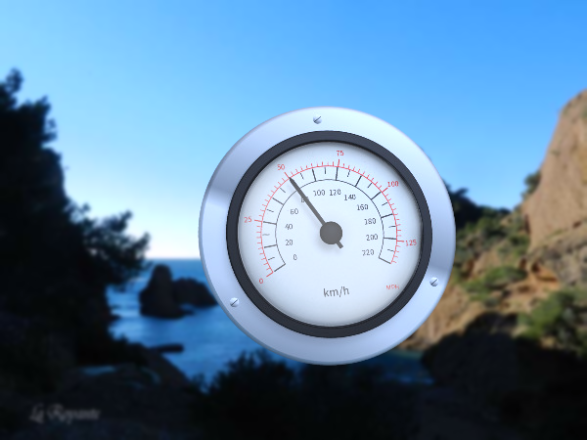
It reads 80 km/h
